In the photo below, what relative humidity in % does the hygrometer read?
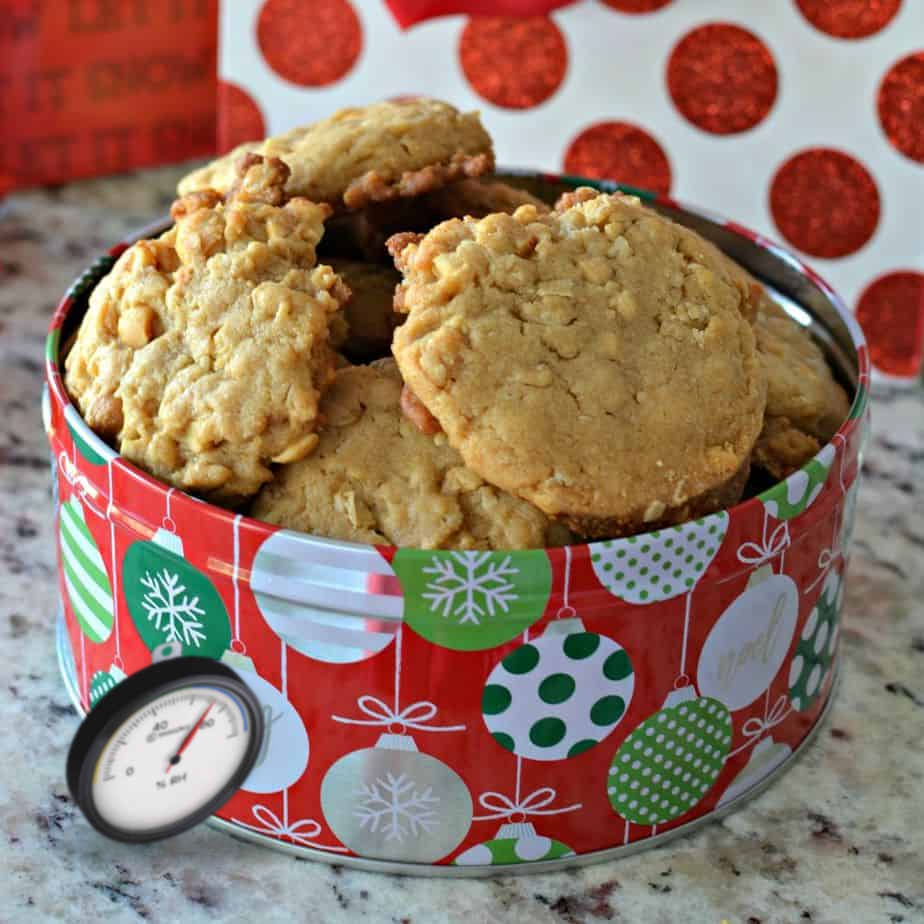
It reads 70 %
